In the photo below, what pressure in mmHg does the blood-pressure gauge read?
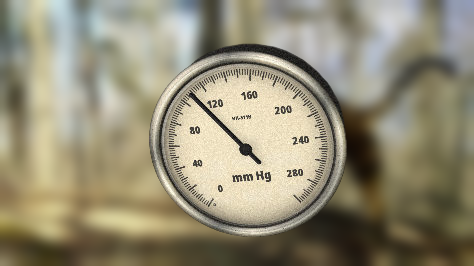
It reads 110 mmHg
